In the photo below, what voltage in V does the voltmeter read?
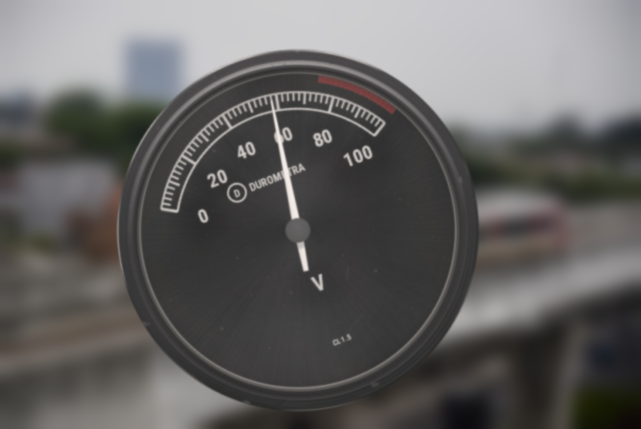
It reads 58 V
